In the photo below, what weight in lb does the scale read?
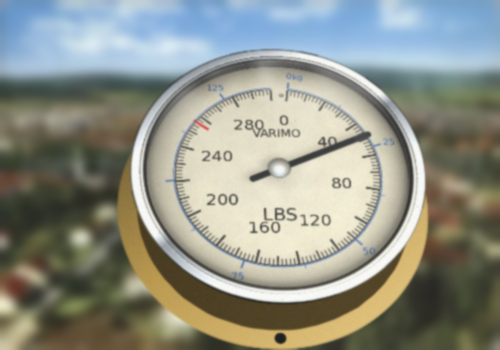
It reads 50 lb
